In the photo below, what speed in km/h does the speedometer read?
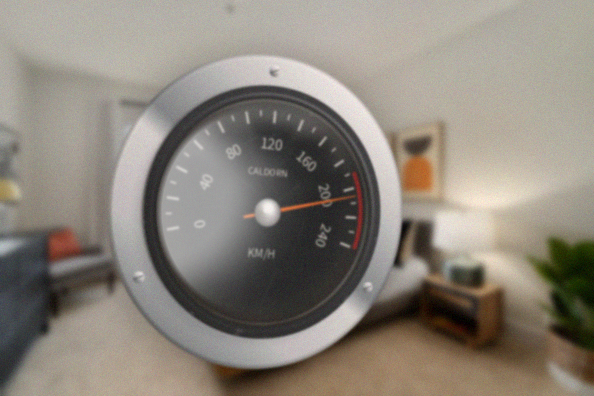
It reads 205 km/h
